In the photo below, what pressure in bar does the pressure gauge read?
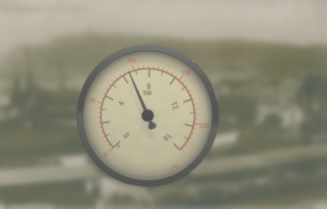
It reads 6.5 bar
